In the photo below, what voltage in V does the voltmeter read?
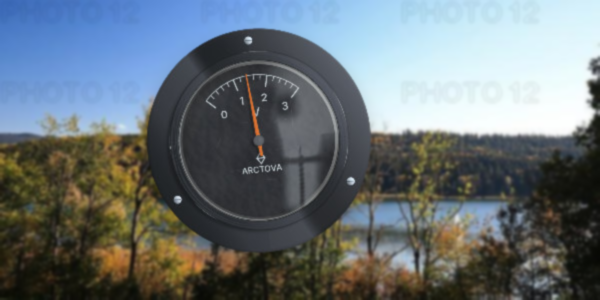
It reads 1.4 V
